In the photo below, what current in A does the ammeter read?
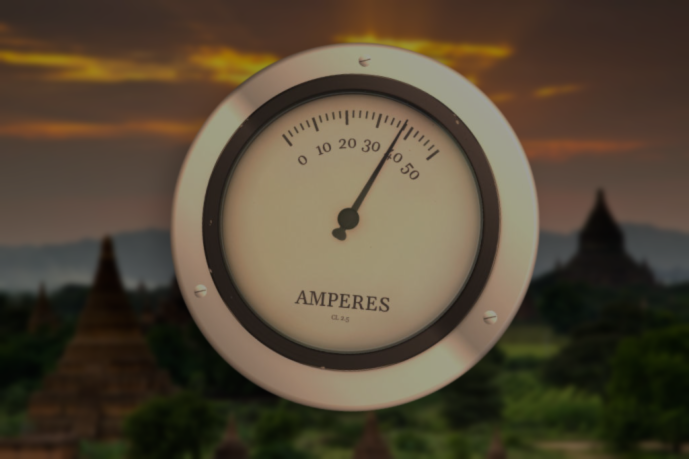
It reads 38 A
